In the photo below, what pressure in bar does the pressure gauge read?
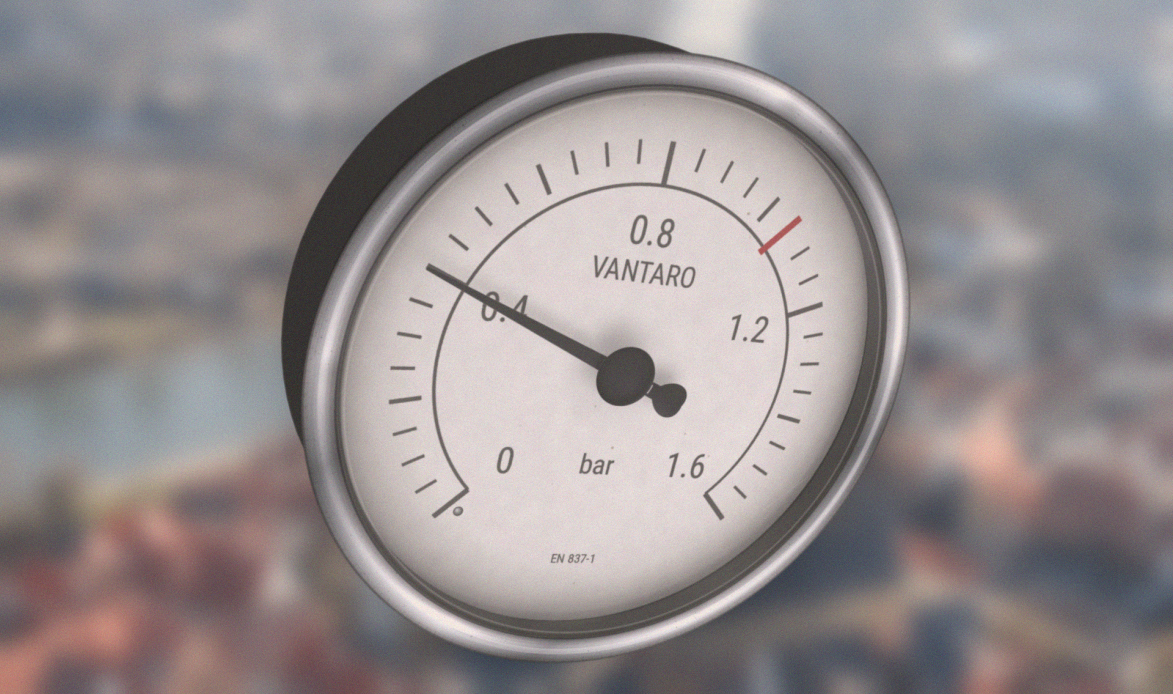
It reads 0.4 bar
